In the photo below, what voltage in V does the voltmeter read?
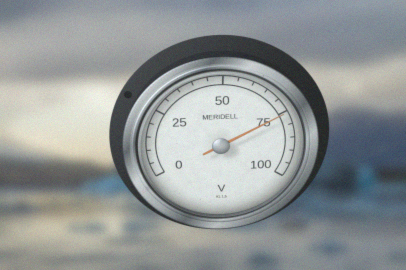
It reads 75 V
